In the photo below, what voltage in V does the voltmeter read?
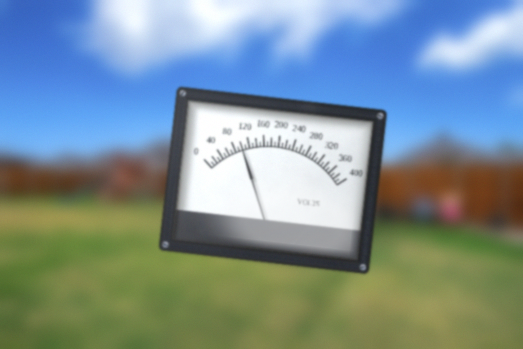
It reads 100 V
